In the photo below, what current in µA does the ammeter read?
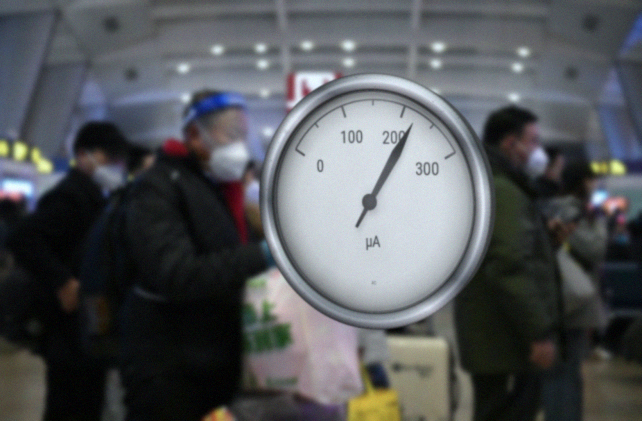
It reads 225 µA
